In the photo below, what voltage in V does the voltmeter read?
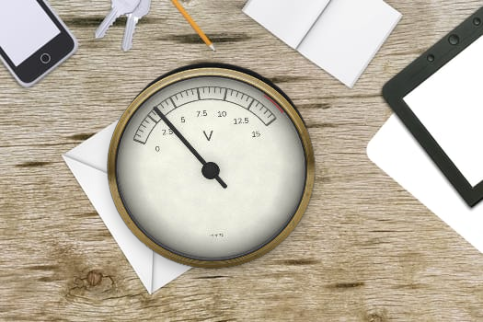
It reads 3.5 V
